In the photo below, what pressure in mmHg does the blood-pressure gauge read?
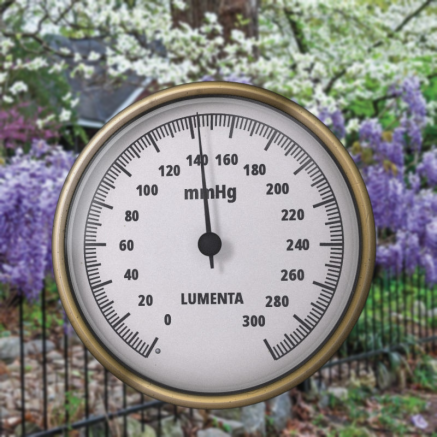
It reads 144 mmHg
